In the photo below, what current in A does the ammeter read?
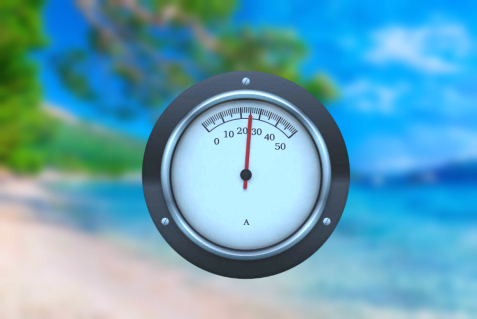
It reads 25 A
